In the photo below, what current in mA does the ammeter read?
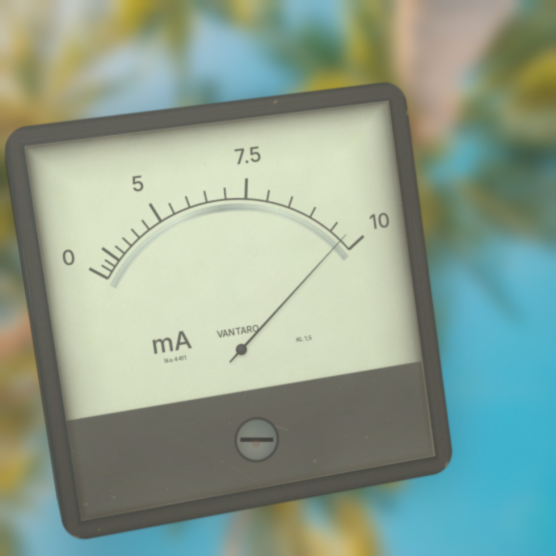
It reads 9.75 mA
